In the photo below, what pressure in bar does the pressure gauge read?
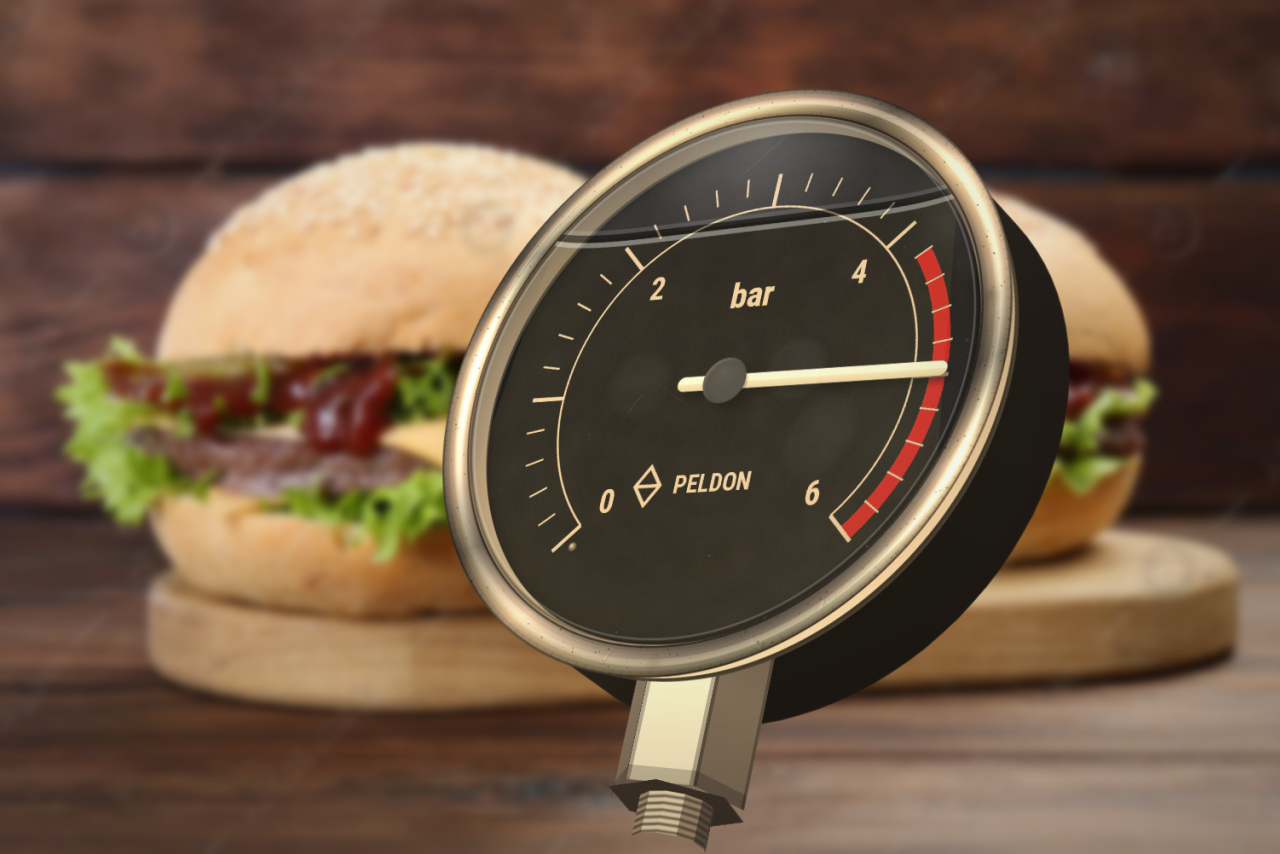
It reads 5 bar
